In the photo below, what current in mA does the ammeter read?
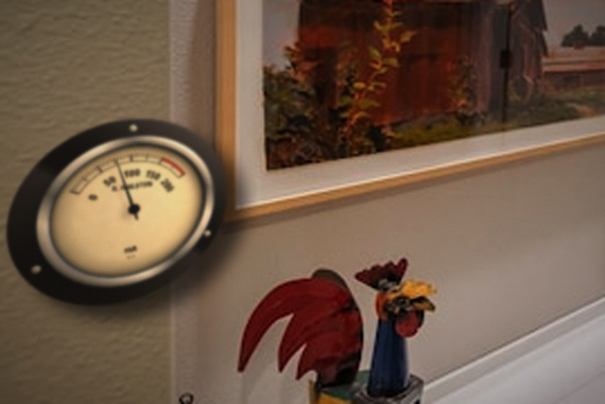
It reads 75 mA
